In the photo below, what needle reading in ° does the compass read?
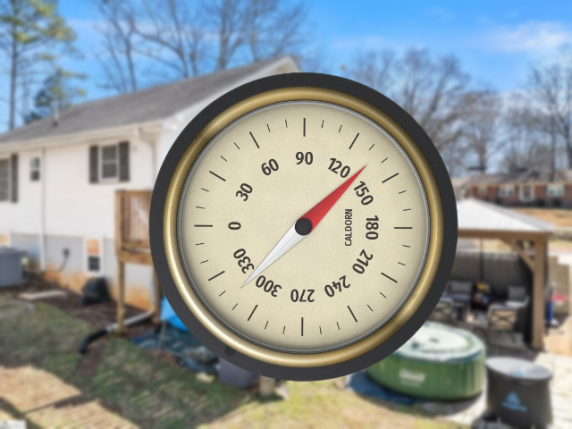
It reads 135 °
